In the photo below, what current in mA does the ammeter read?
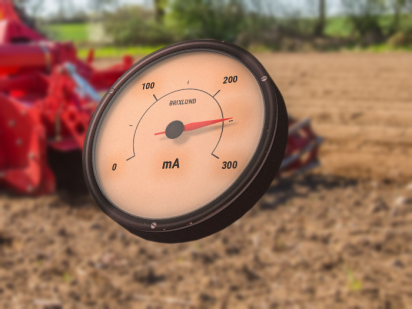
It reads 250 mA
